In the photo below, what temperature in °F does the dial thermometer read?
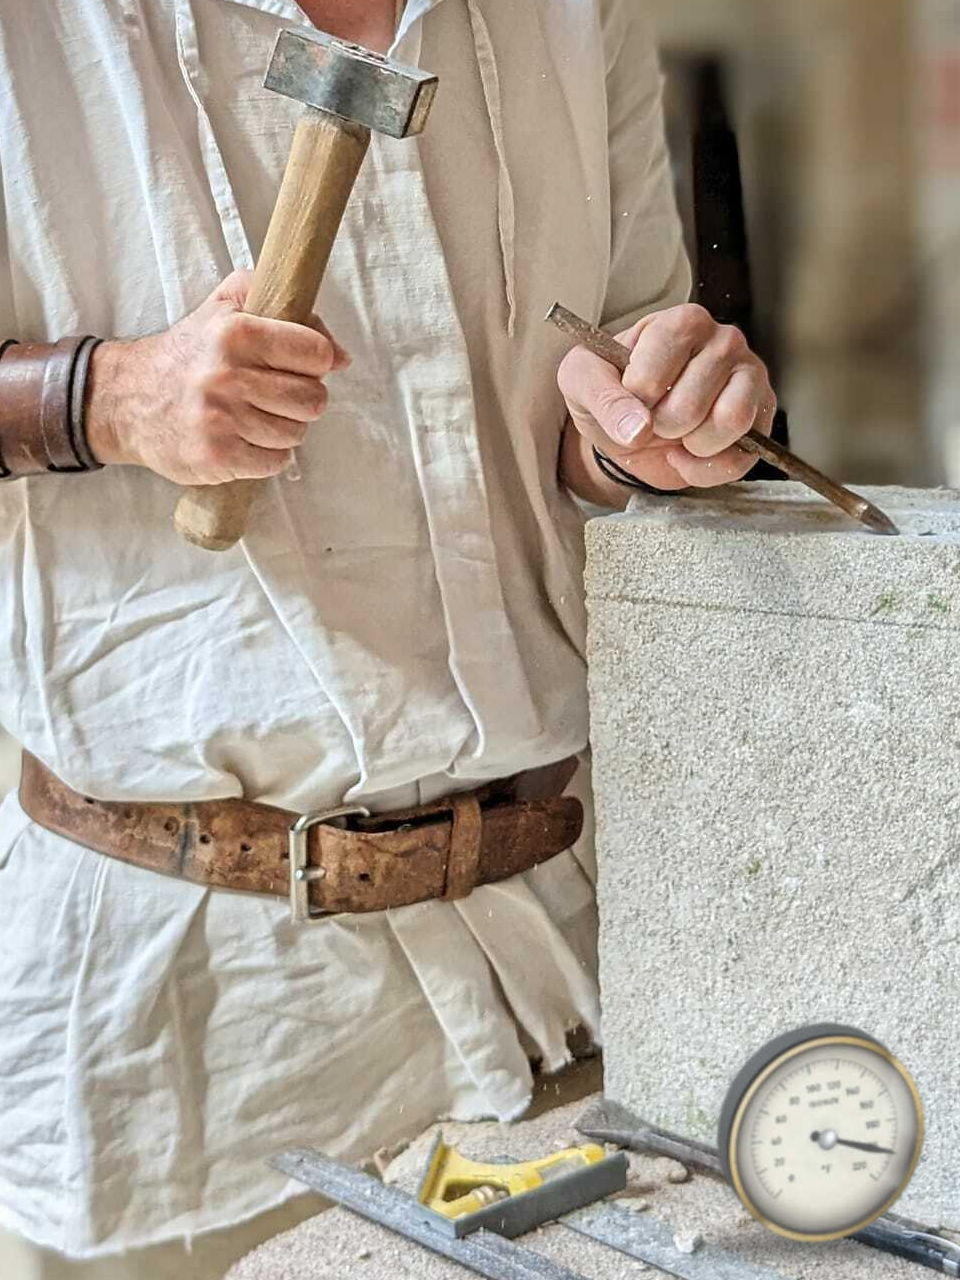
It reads 200 °F
